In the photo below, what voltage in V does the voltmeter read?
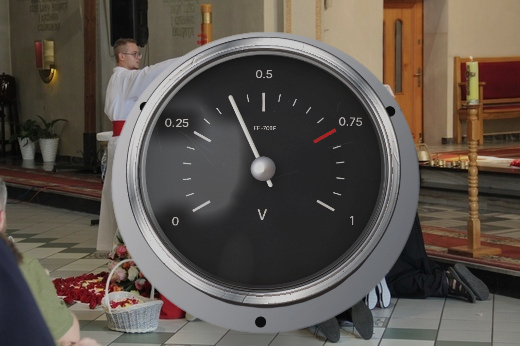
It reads 0.4 V
